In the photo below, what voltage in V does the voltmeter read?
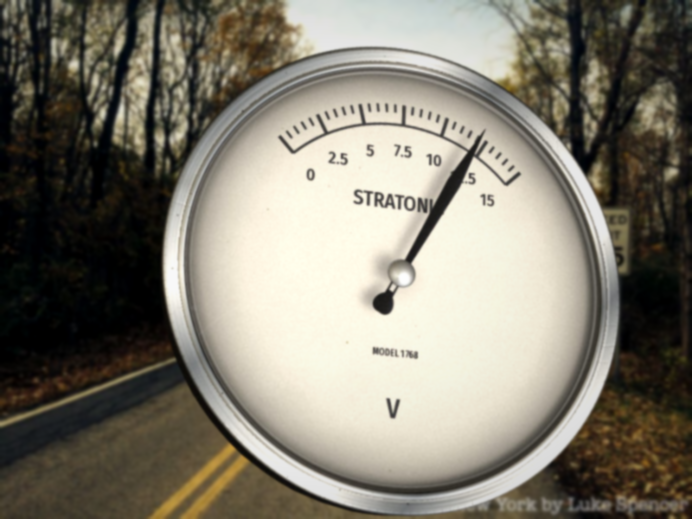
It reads 12 V
